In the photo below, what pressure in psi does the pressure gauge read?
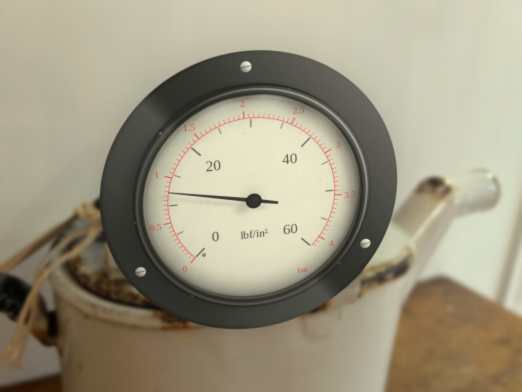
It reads 12.5 psi
